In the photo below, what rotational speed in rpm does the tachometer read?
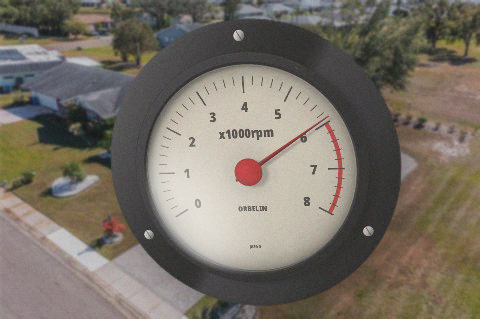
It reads 5900 rpm
